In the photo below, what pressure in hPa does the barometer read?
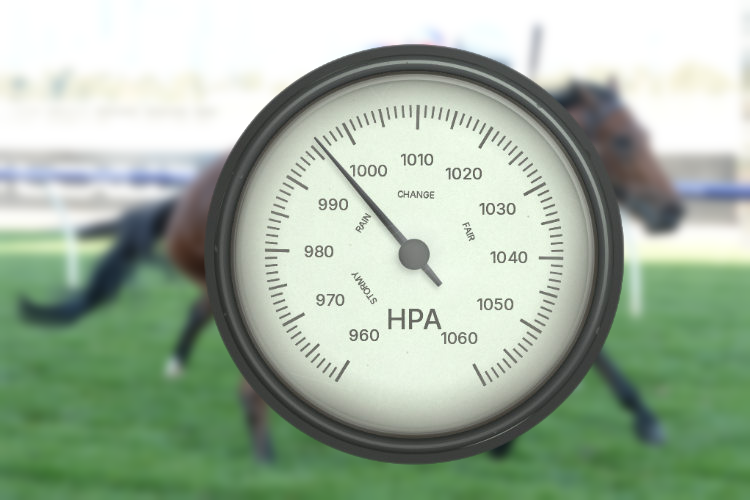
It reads 996 hPa
